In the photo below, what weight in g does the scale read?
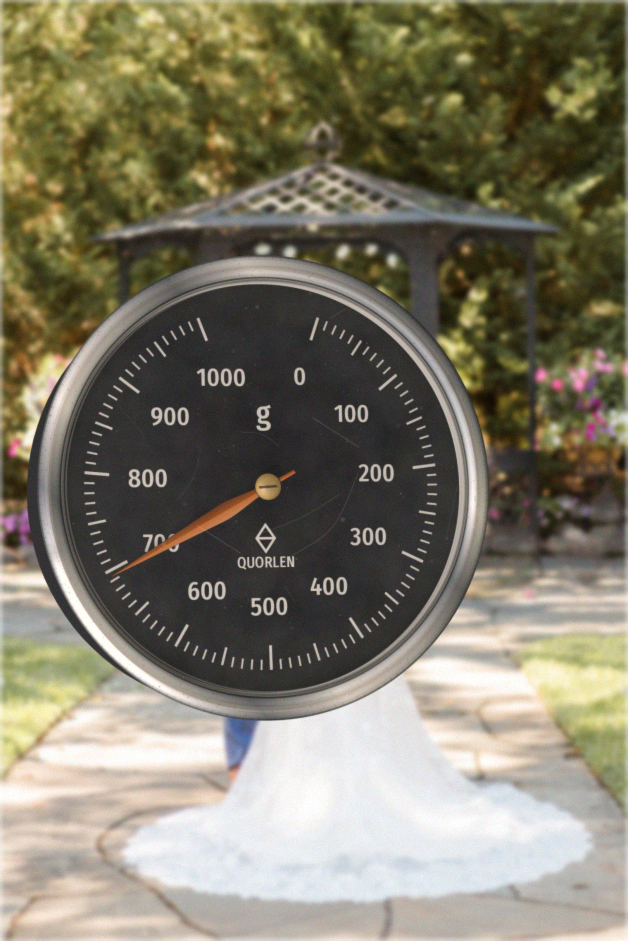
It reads 695 g
